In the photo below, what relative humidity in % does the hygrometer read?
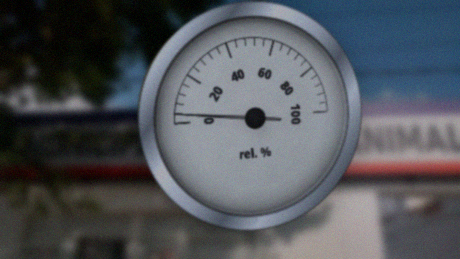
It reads 4 %
